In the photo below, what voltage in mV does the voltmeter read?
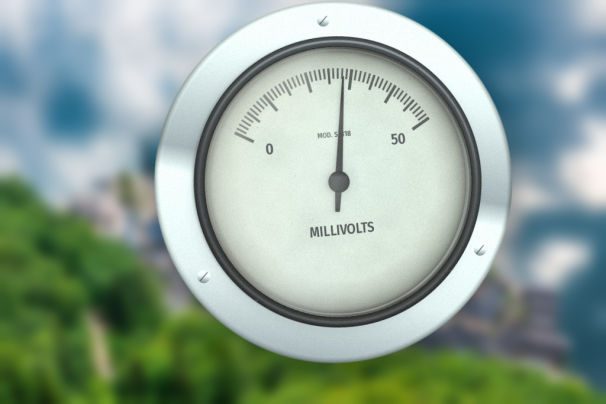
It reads 28 mV
